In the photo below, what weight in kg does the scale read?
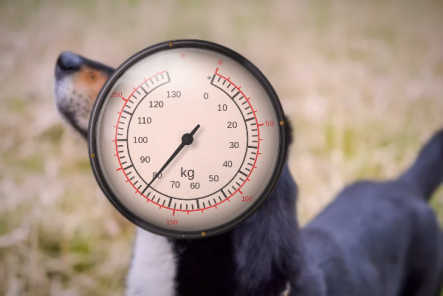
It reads 80 kg
